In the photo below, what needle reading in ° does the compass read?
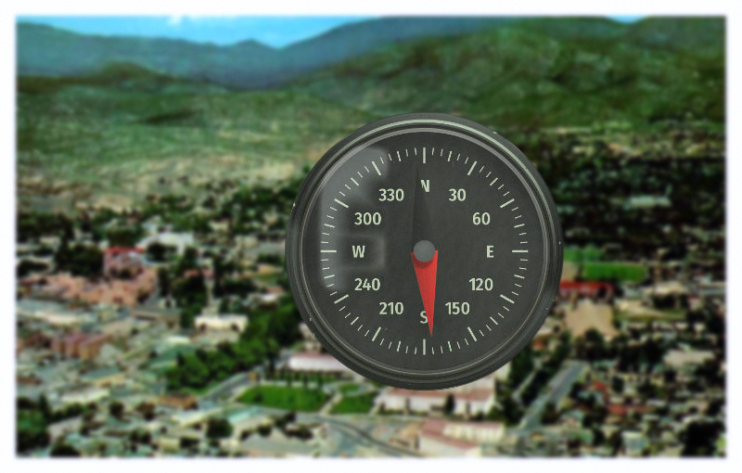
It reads 175 °
